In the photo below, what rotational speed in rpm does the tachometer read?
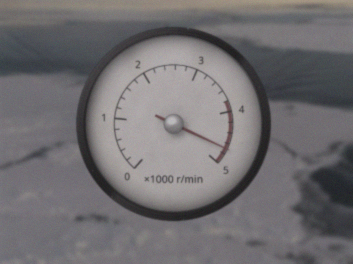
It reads 4700 rpm
